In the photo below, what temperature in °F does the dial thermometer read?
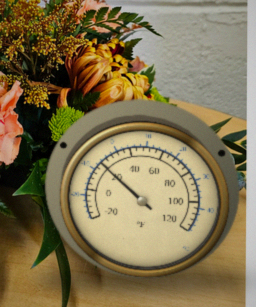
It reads 20 °F
